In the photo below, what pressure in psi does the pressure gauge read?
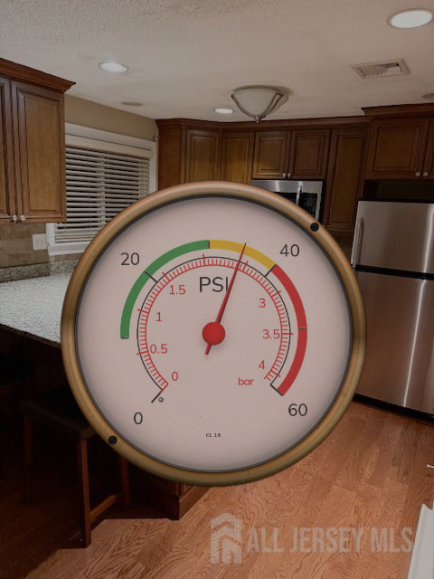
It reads 35 psi
